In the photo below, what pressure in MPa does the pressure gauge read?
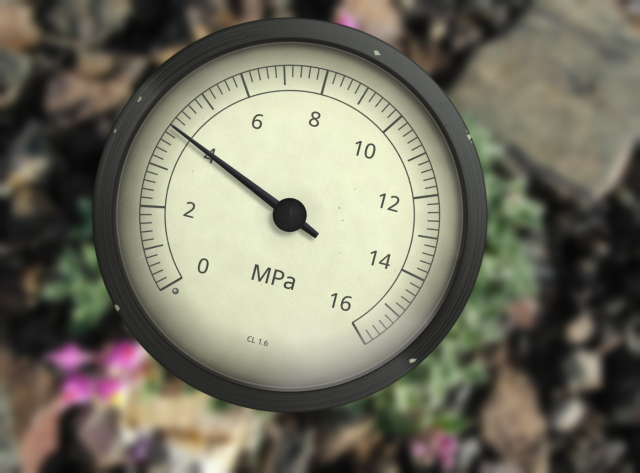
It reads 4 MPa
